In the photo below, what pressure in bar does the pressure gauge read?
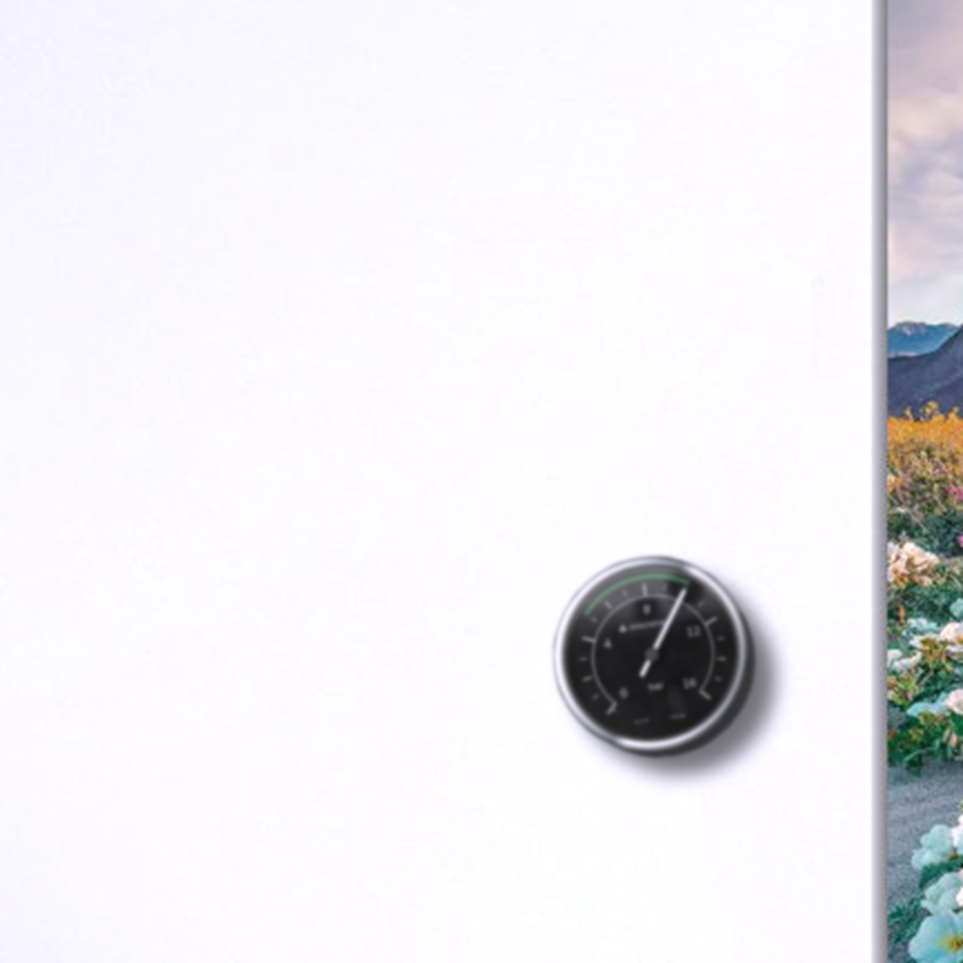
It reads 10 bar
